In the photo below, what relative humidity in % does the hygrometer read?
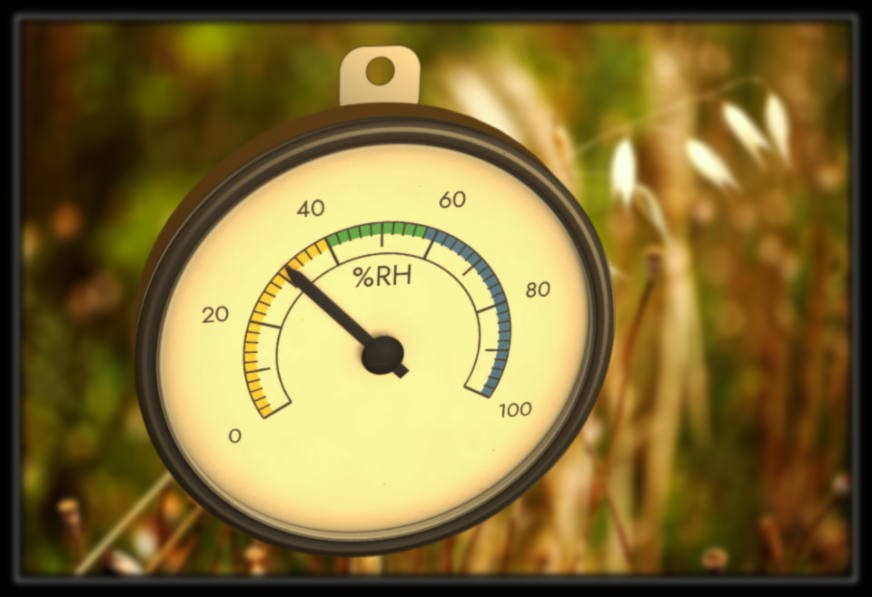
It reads 32 %
